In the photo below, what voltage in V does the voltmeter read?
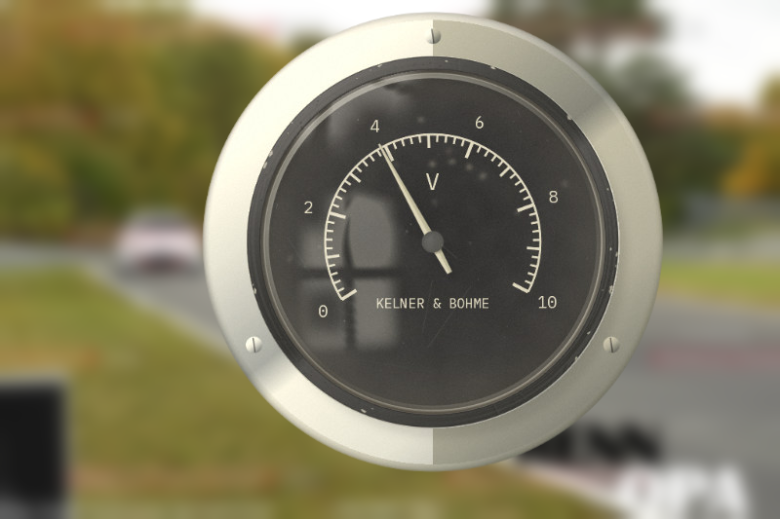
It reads 3.9 V
